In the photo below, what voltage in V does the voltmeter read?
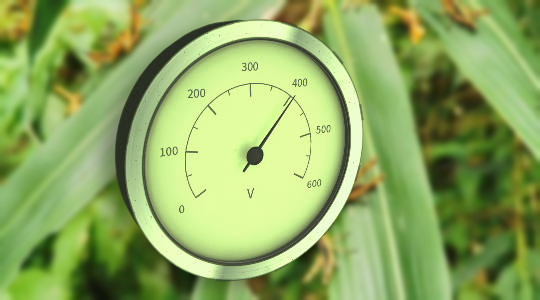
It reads 400 V
